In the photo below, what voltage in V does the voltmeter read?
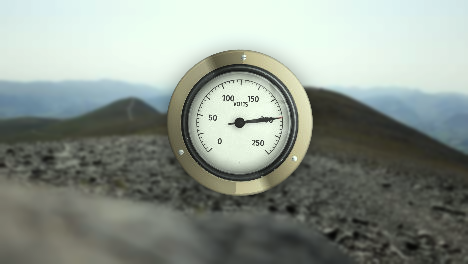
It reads 200 V
